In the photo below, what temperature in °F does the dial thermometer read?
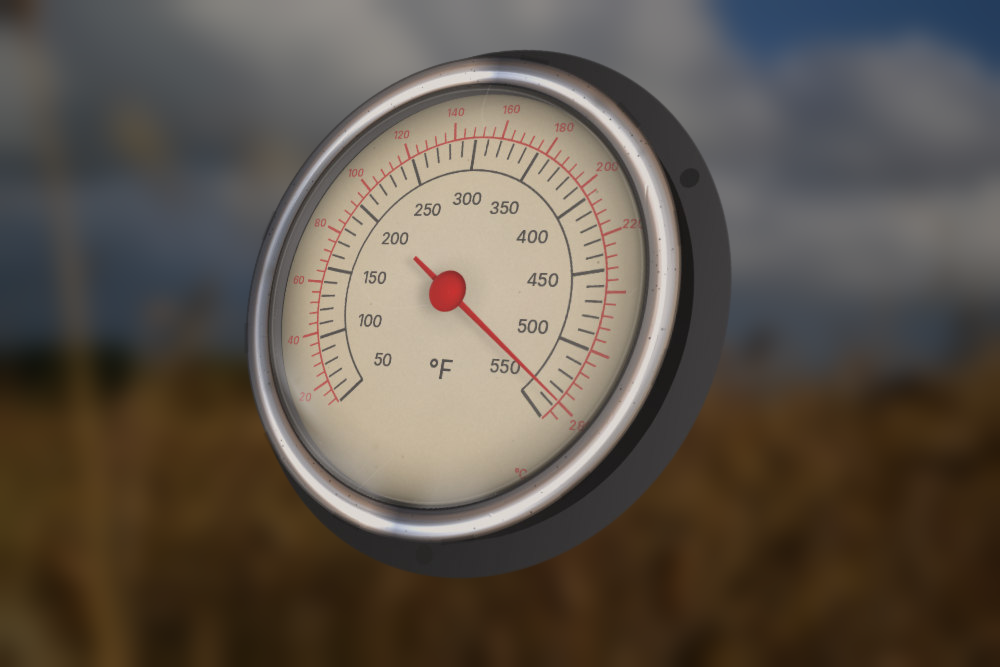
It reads 535 °F
